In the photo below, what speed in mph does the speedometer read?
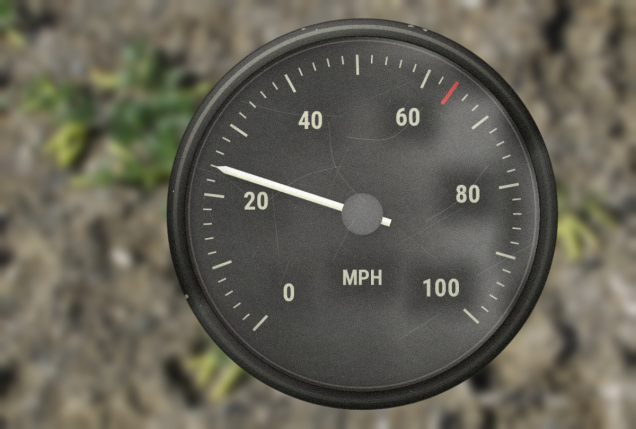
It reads 24 mph
